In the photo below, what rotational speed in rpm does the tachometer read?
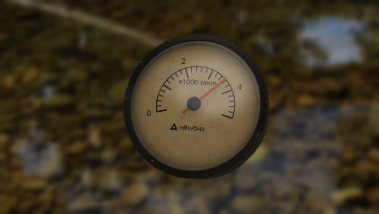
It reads 3600 rpm
